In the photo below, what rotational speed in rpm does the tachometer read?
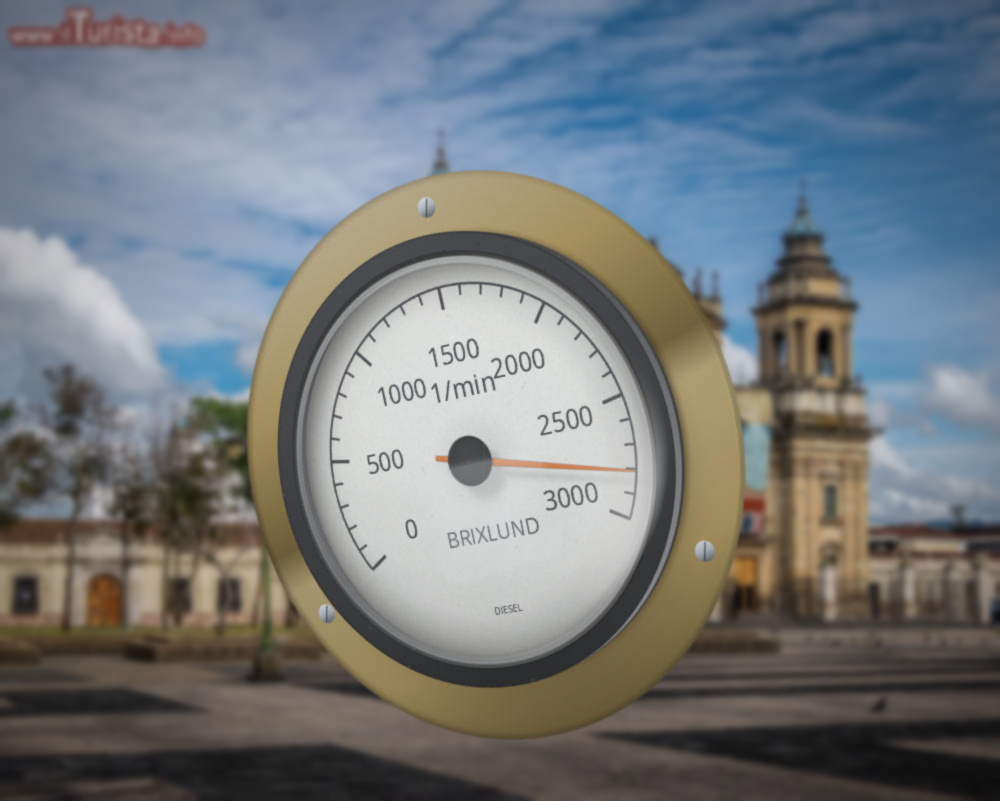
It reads 2800 rpm
